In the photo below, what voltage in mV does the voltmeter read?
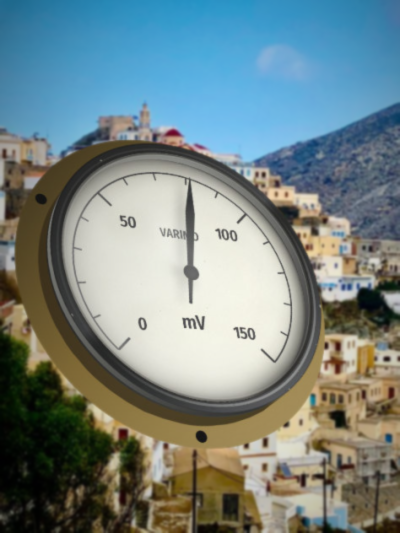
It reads 80 mV
